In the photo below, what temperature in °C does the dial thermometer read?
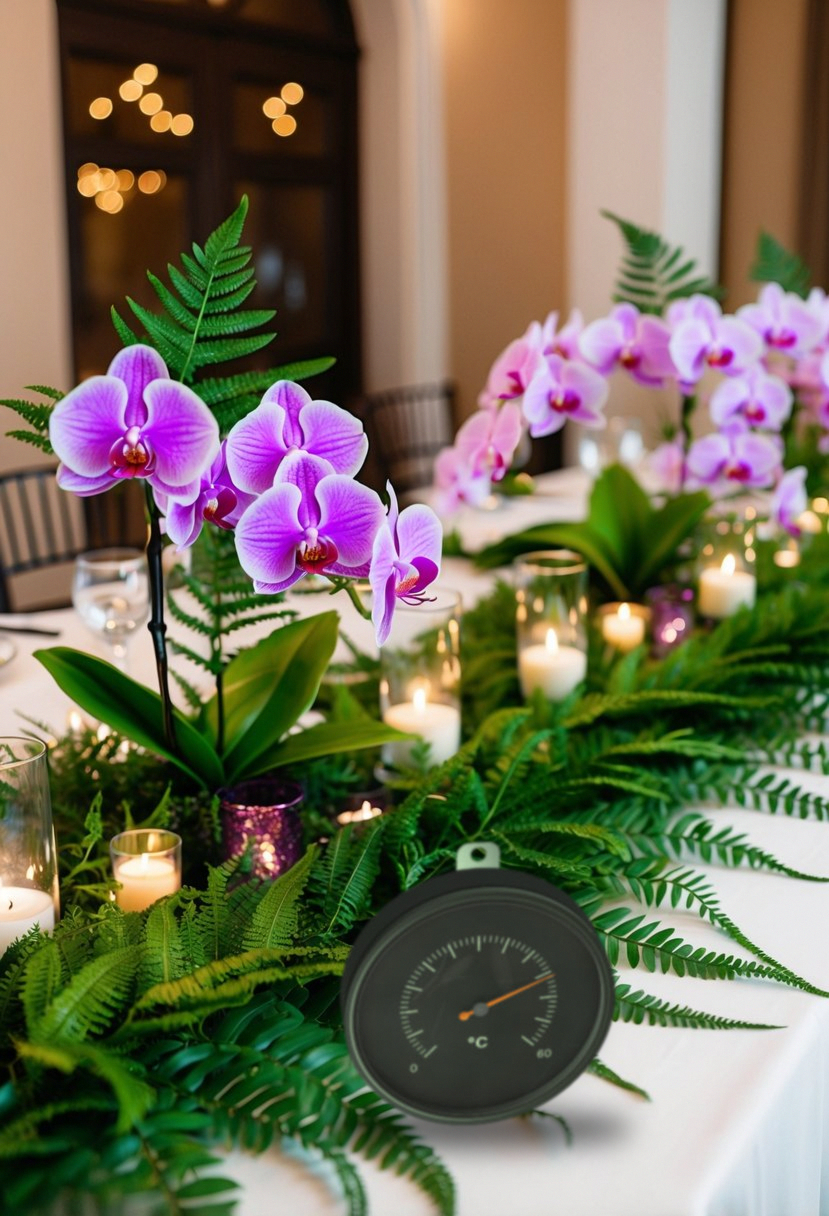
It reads 45 °C
